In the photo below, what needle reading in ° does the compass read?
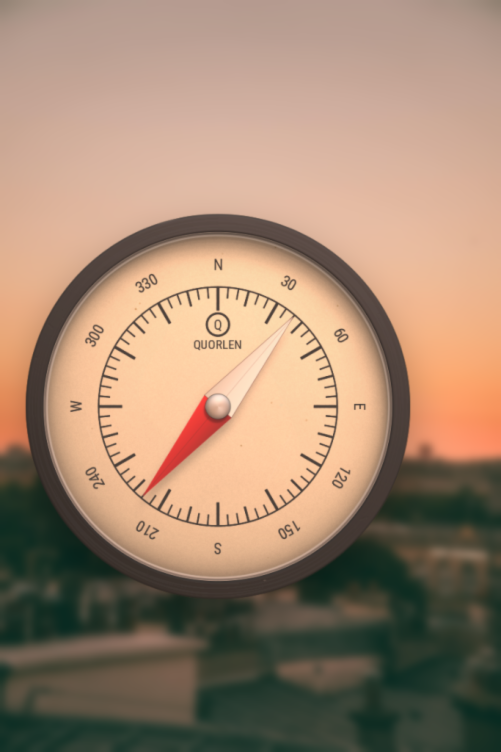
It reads 220 °
